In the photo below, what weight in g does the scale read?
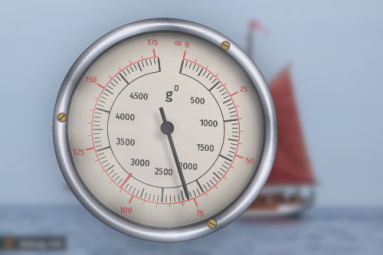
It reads 2200 g
